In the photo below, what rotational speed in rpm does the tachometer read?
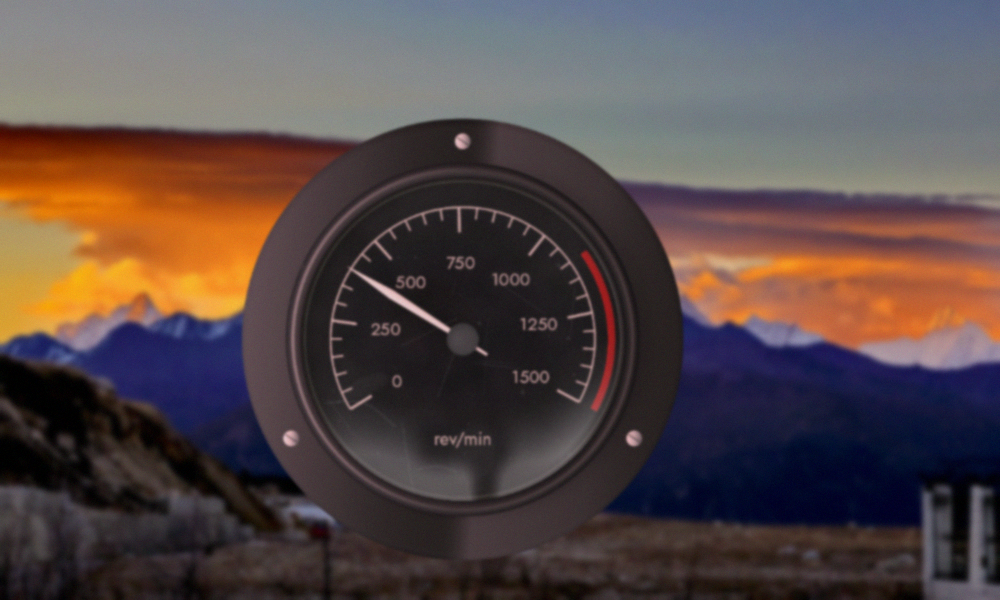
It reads 400 rpm
